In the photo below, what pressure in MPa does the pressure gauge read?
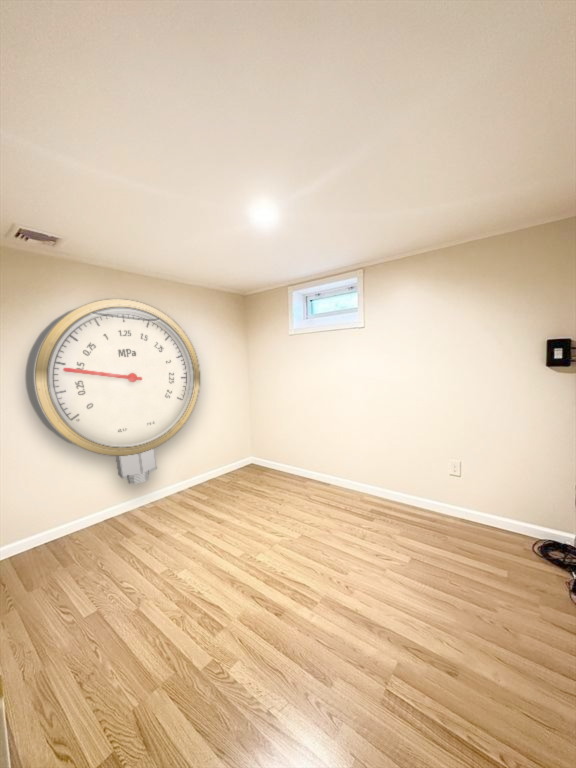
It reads 0.45 MPa
